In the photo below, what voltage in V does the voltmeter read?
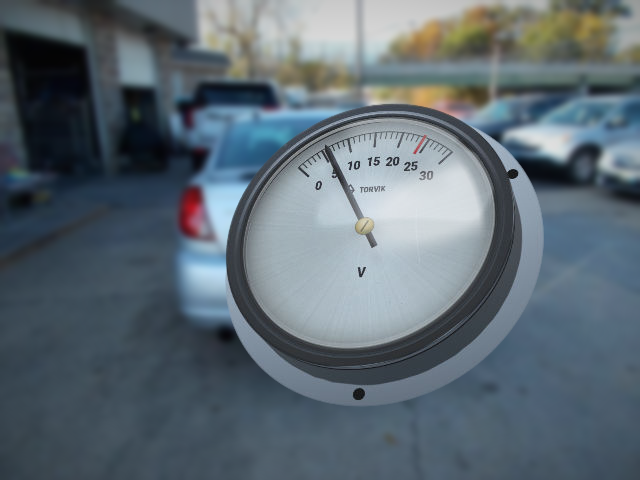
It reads 6 V
